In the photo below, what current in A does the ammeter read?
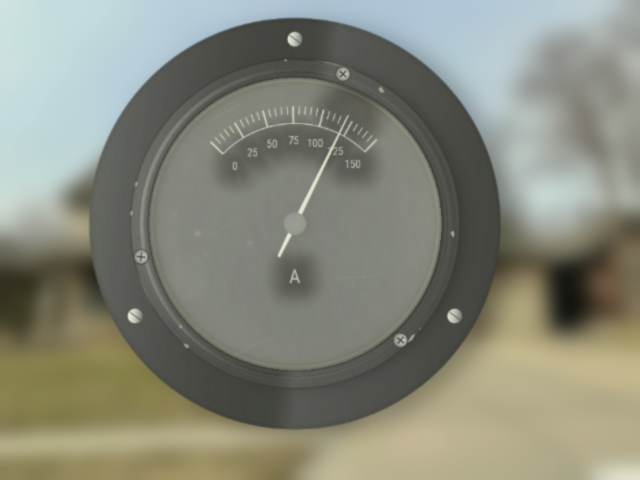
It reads 120 A
